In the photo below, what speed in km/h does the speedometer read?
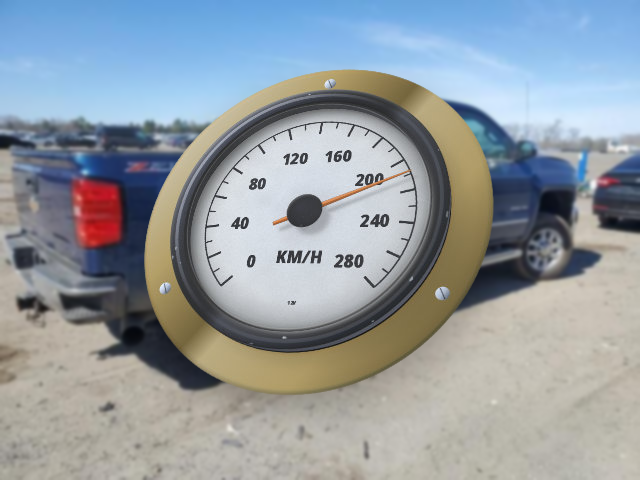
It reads 210 km/h
